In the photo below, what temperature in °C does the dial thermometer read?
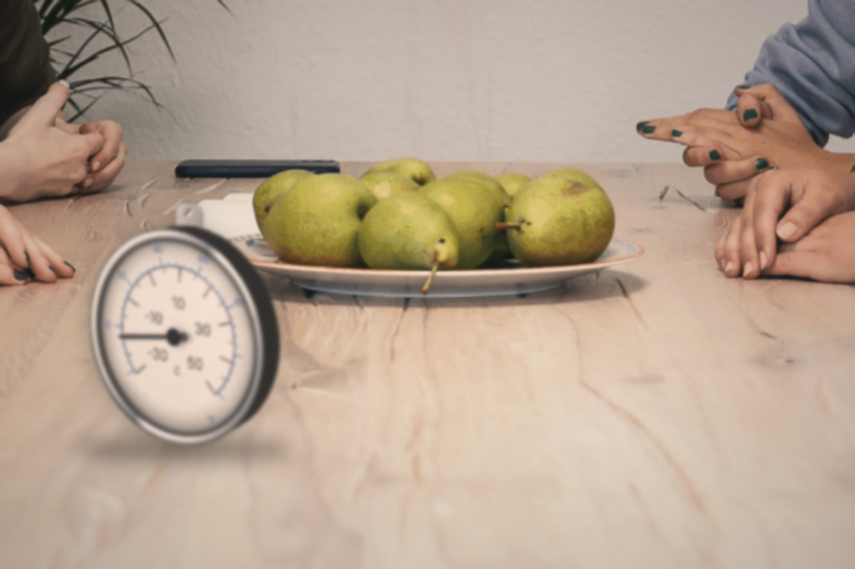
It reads -20 °C
